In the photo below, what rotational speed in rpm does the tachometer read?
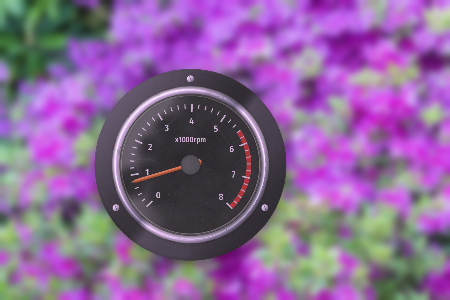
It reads 800 rpm
